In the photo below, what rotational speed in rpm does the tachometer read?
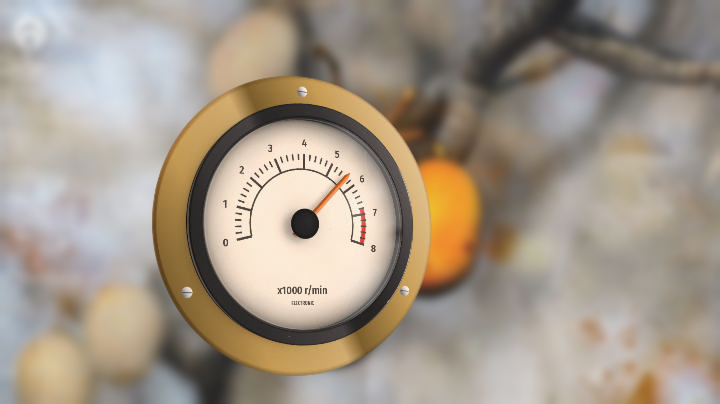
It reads 5600 rpm
